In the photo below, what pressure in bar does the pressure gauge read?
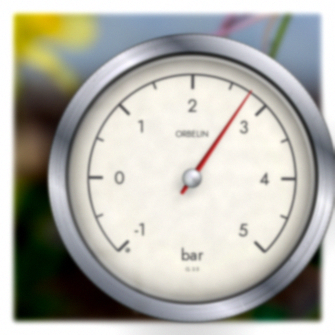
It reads 2.75 bar
